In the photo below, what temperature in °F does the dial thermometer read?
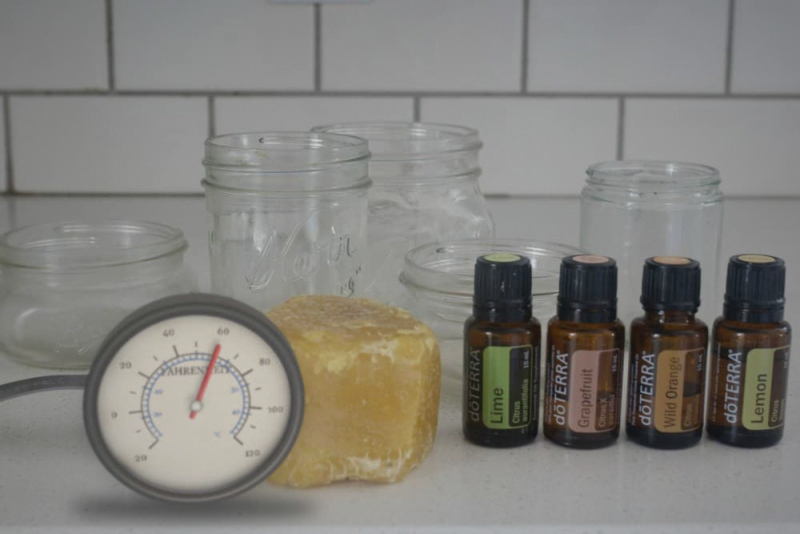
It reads 60 °F
